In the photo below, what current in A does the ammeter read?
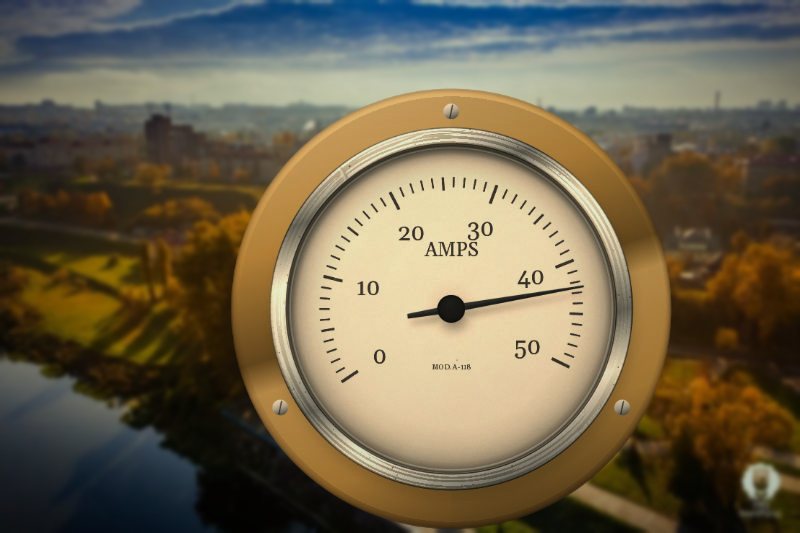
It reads 42.5 A
